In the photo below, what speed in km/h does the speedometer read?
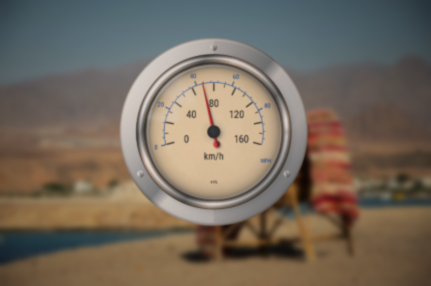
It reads 70 km/h
